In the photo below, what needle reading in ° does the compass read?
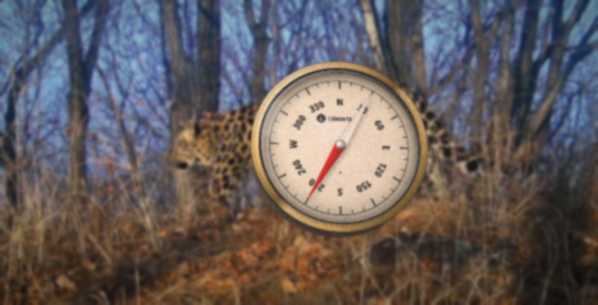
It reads 210 °
